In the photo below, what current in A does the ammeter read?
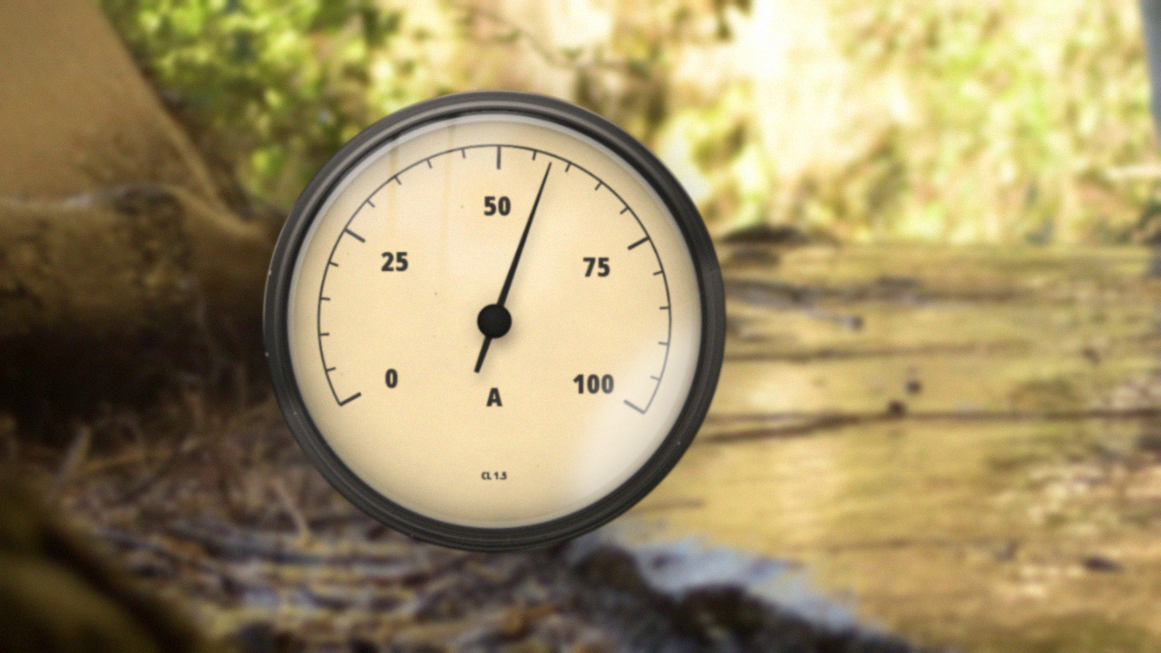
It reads 57.5 A
